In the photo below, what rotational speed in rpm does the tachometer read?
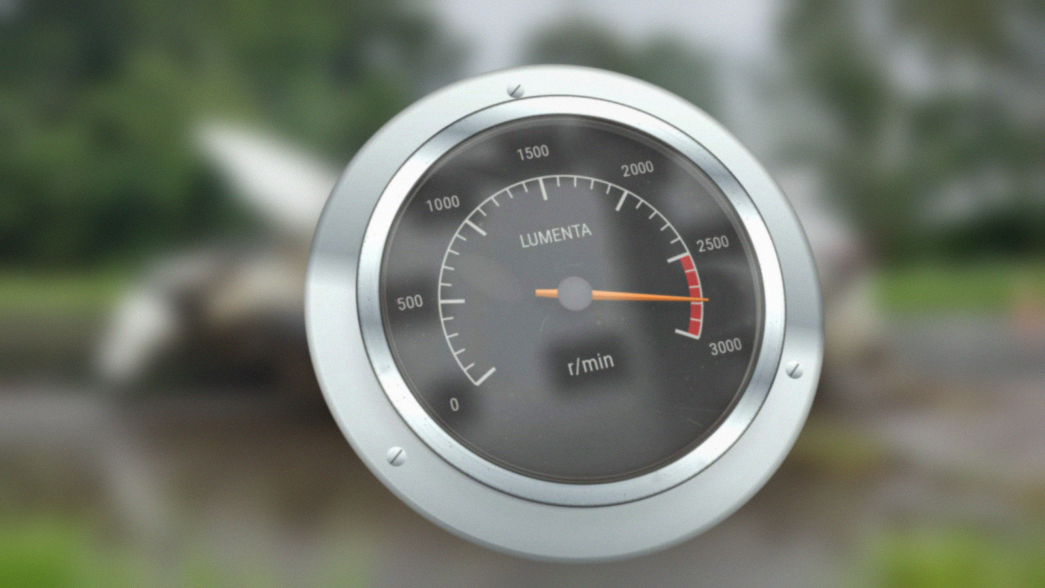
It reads 2800 rpm
